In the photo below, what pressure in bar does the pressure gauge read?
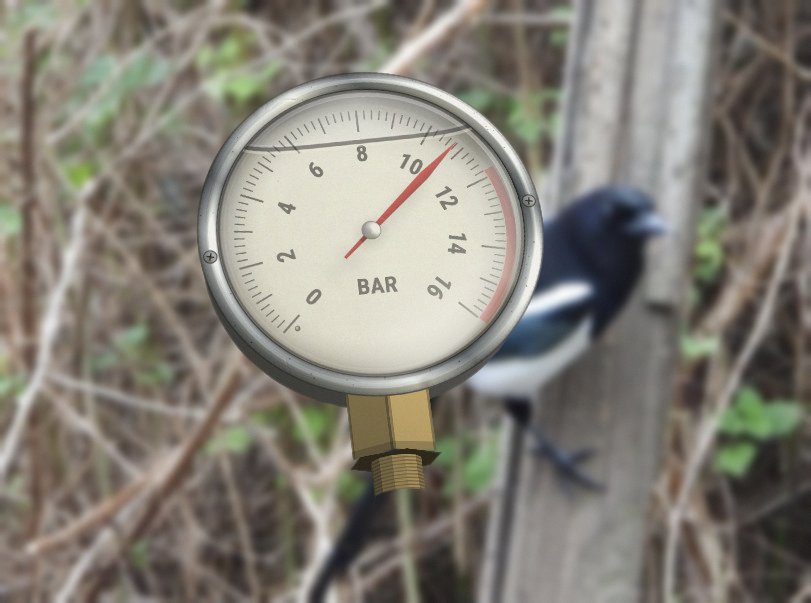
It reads 10.8 bar
